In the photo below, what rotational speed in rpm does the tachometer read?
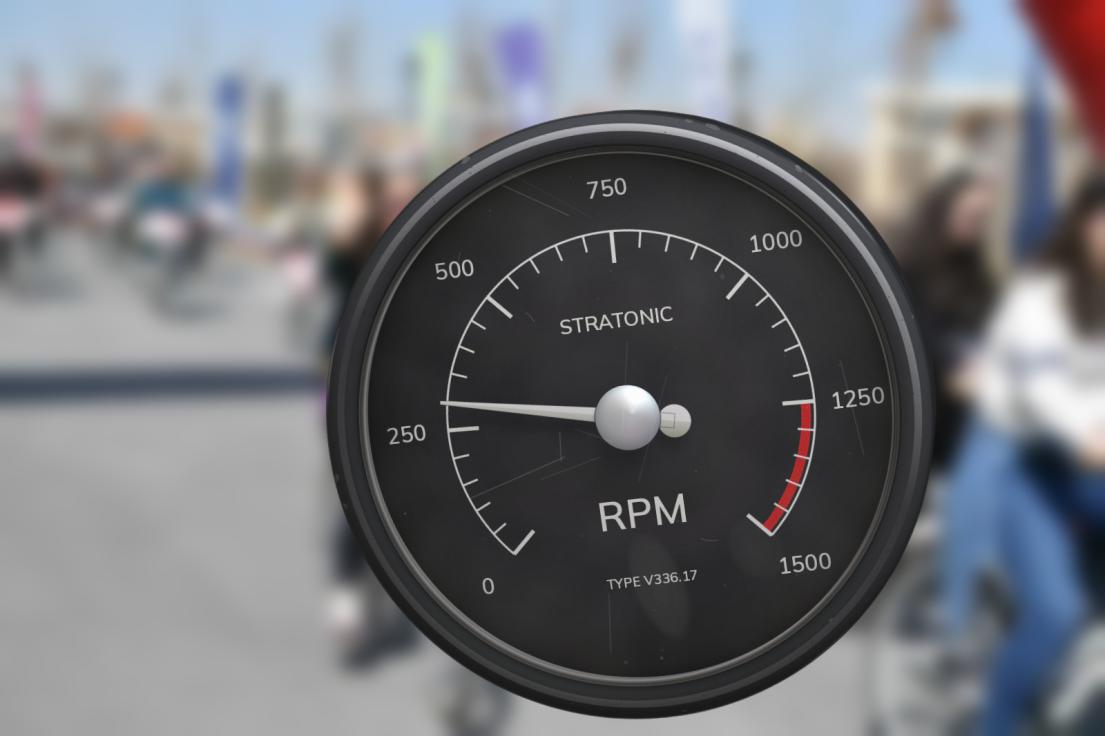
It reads 300 rpm
